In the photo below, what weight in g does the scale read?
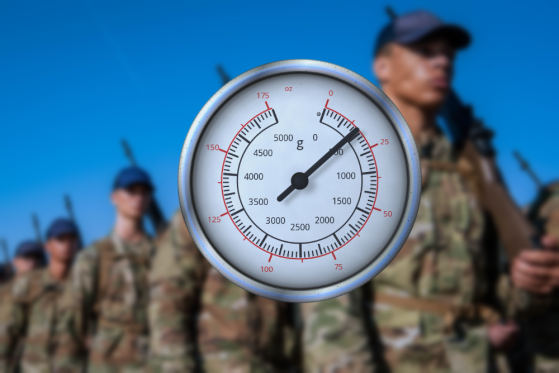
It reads 450 g
